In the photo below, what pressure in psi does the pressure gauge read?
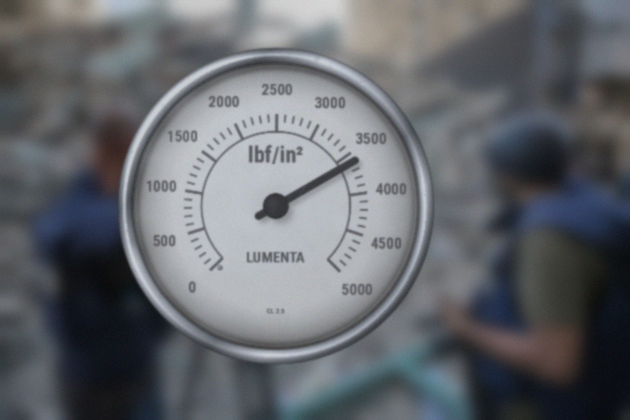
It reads 3600 psi
